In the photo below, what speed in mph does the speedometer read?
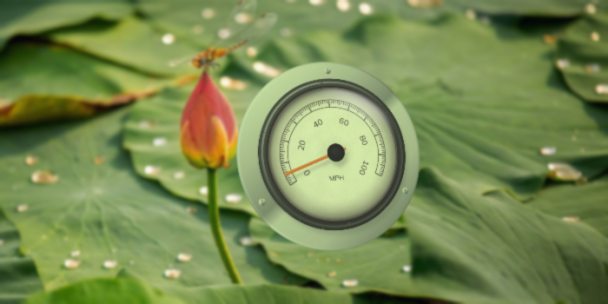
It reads 5 mph
